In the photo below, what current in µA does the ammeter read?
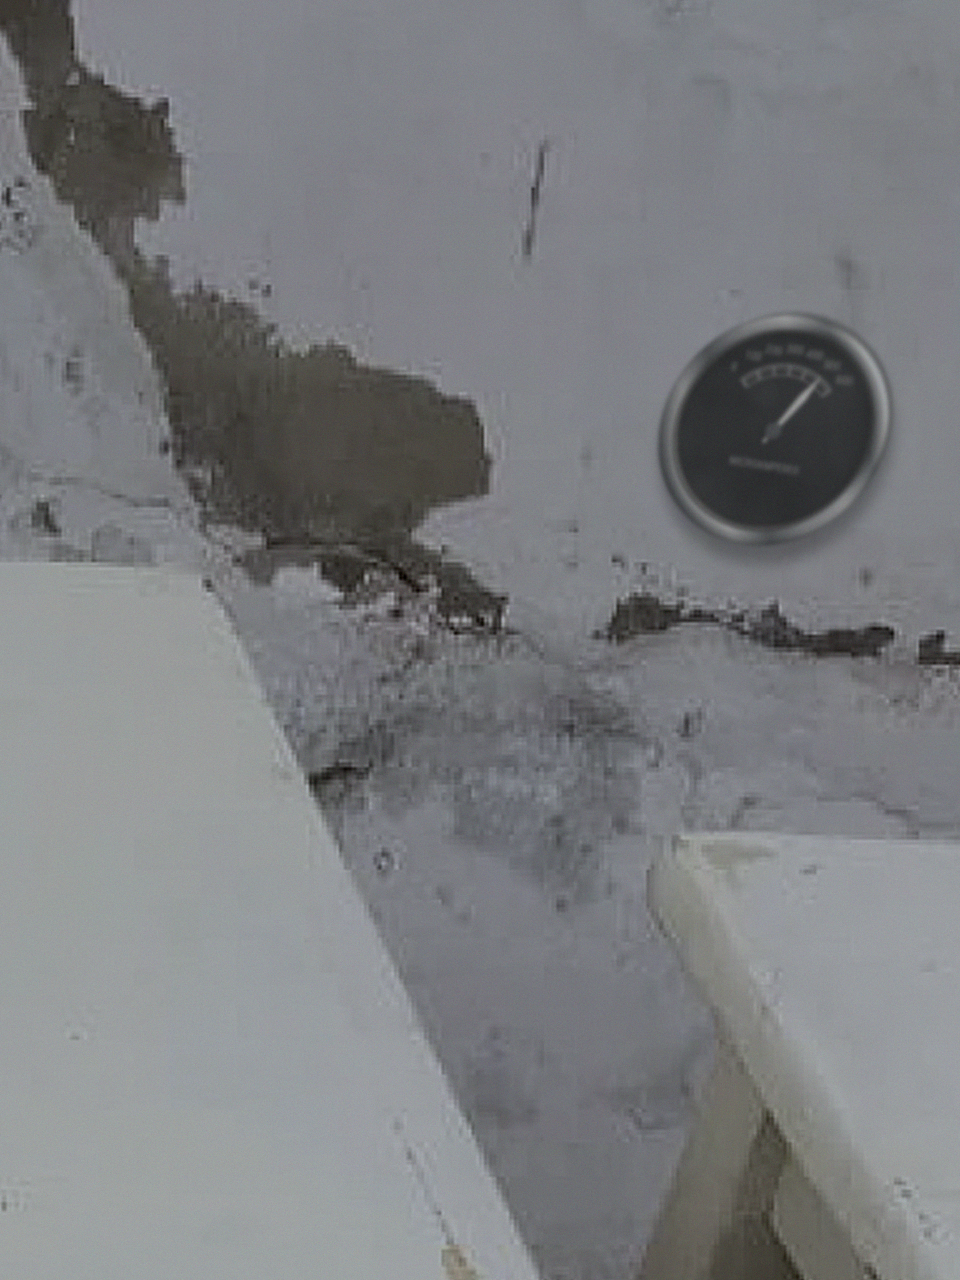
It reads 500 µA
